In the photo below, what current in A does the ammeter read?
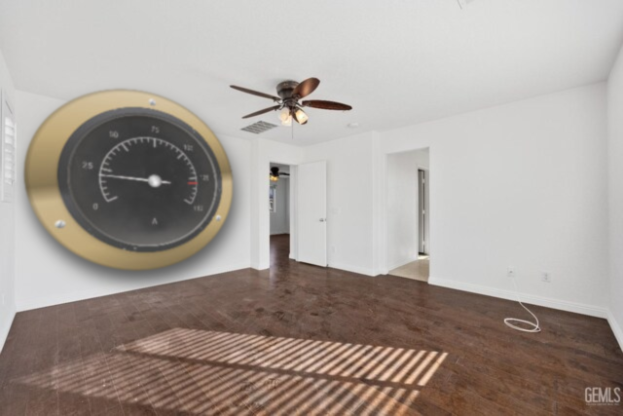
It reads 20 A
